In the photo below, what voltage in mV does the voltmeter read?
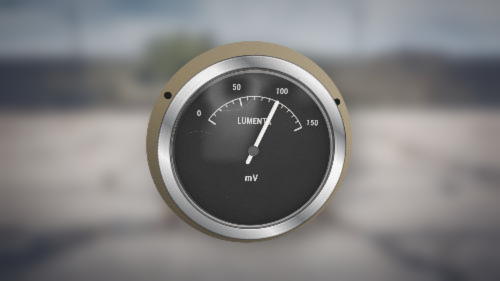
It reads 100 mV
